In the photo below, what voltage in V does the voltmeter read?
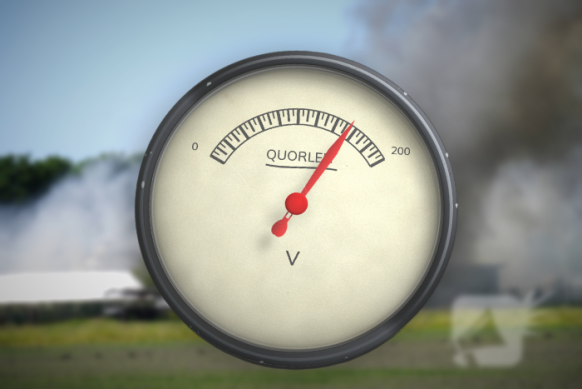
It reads 155 V
